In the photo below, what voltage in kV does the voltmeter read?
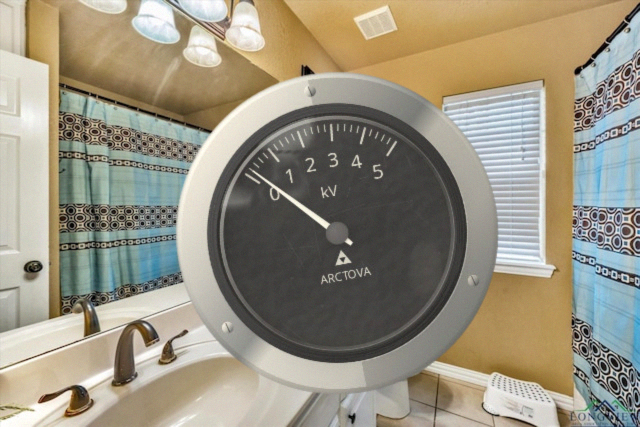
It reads 0.2 kV
